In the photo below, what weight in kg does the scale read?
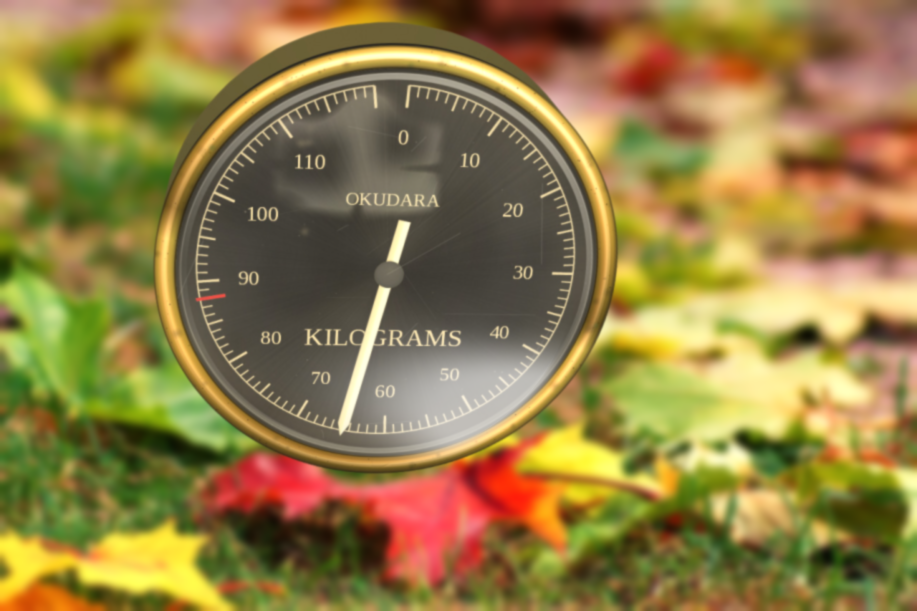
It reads 65 kg
